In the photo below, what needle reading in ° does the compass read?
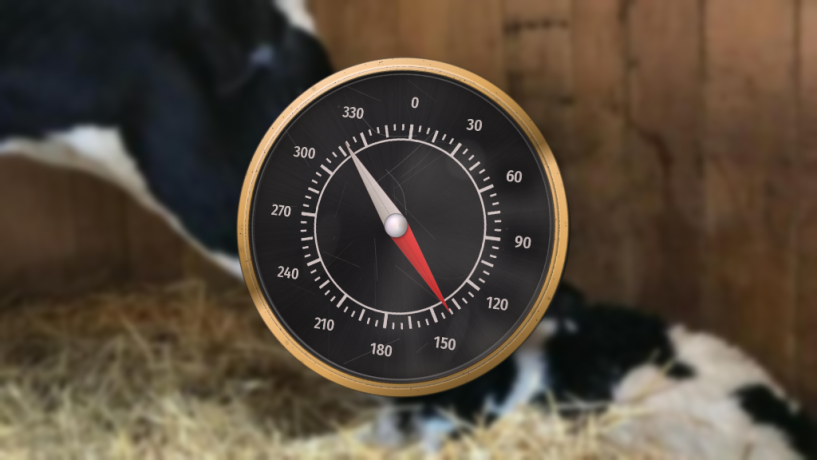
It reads 140 °
